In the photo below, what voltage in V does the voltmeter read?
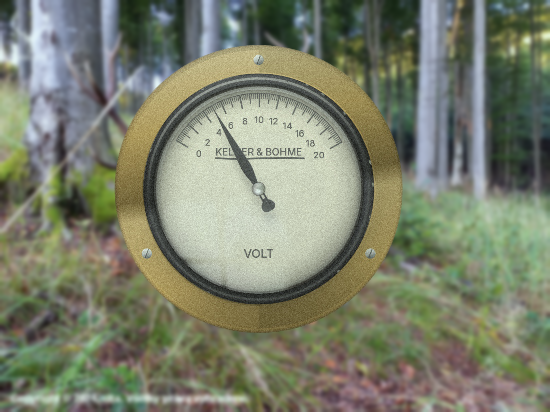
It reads 5 V
